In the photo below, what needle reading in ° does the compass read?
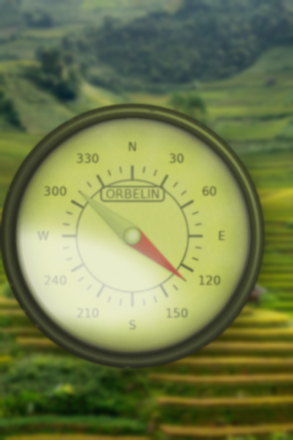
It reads 130 °
